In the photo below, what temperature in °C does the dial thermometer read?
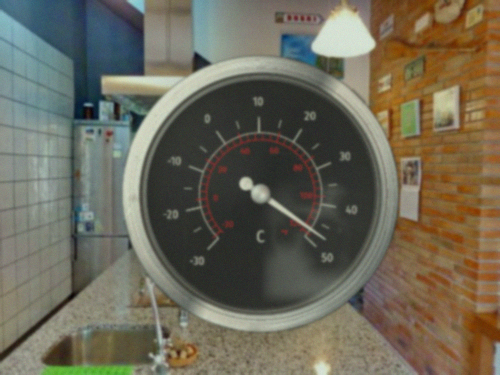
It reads 47.5 °C
